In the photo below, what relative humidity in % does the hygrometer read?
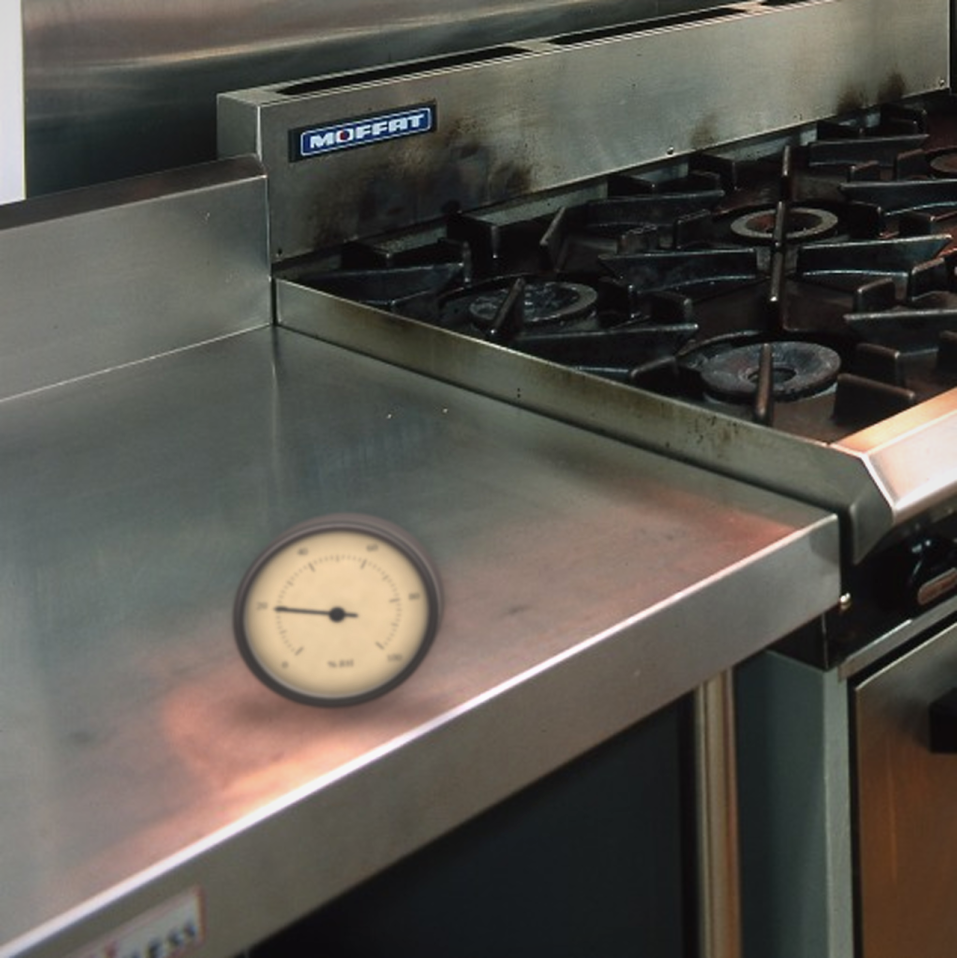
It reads 20 %
